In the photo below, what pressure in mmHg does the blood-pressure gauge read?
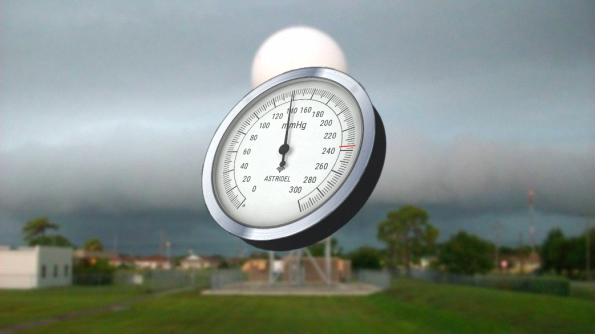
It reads 140 mmHg
